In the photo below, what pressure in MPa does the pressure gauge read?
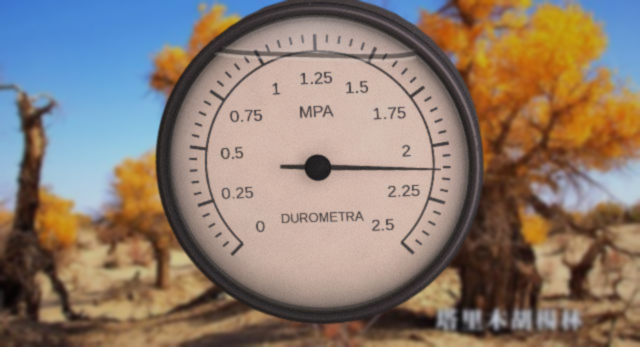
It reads 2.1 MPa
